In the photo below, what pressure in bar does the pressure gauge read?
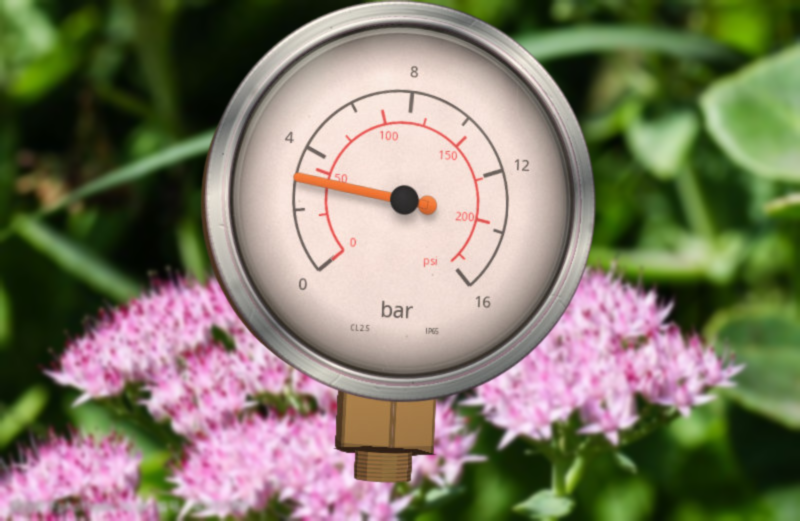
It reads 3 bar
